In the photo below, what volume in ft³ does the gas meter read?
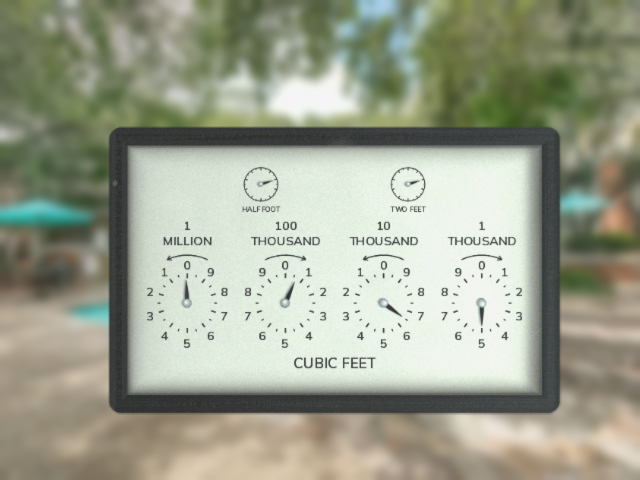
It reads 6500 ft³
